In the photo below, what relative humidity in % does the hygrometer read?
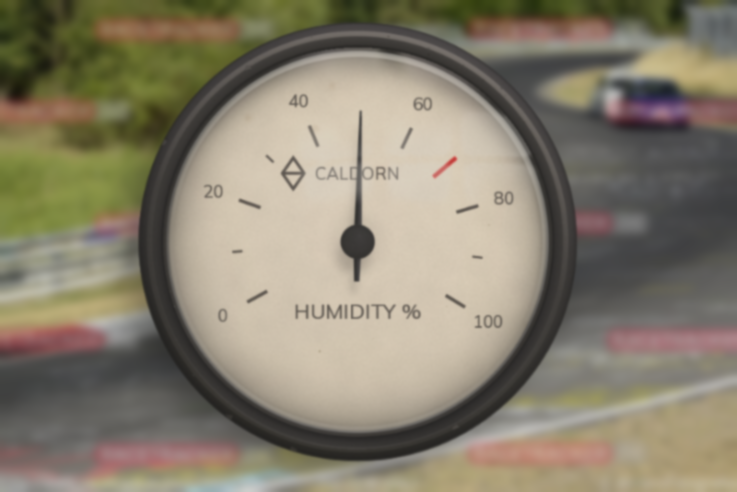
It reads 50 %
